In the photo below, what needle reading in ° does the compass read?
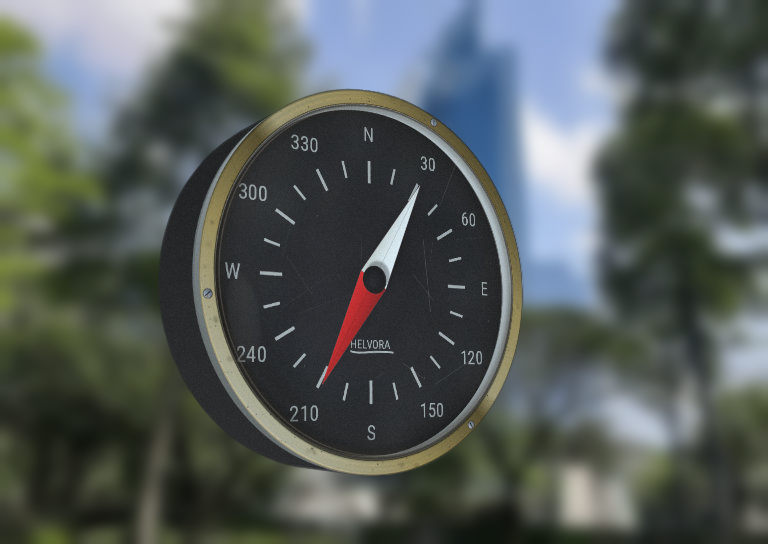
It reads 210 °
